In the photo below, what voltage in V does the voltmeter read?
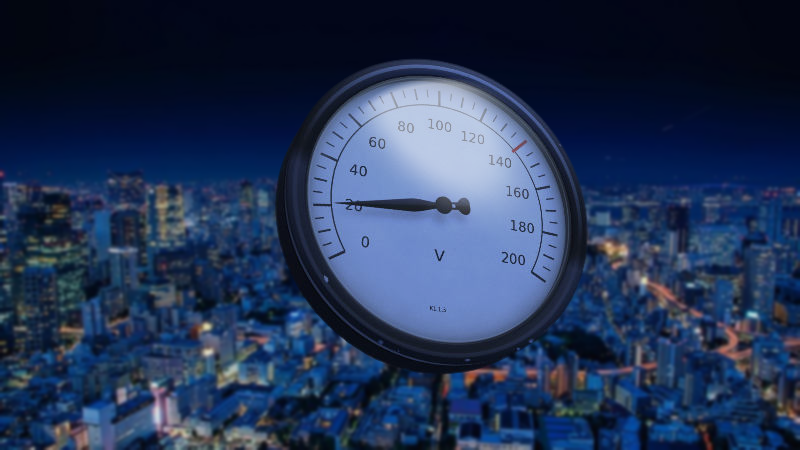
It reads 20 V
